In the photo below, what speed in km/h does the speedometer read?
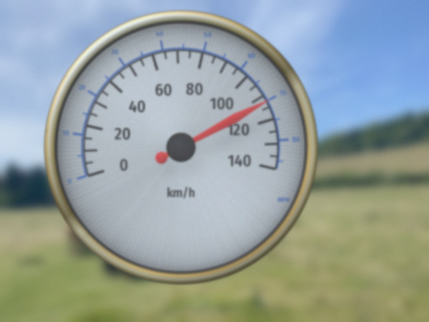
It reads 112.5 km/h
